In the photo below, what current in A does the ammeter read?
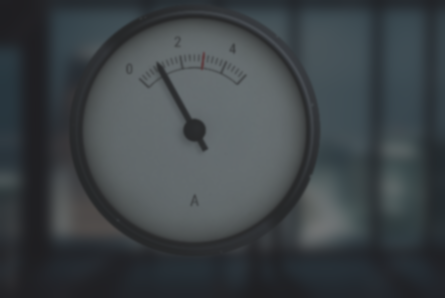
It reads 1 A
